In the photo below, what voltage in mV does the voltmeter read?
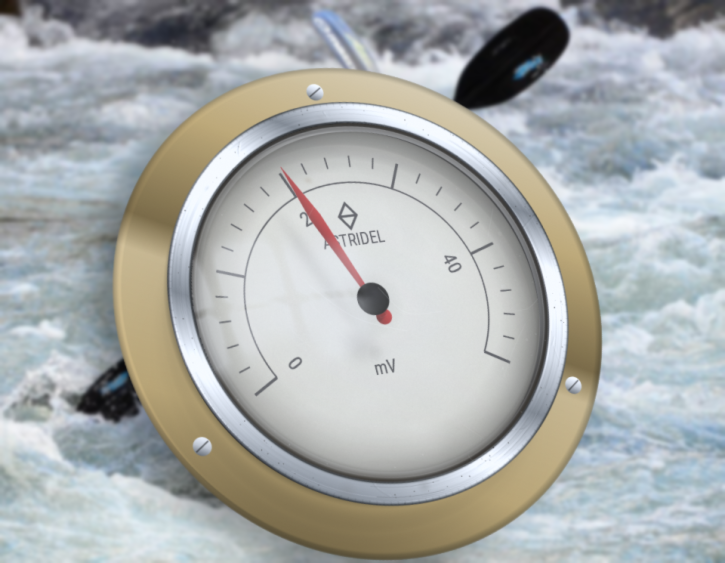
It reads 20 mV
